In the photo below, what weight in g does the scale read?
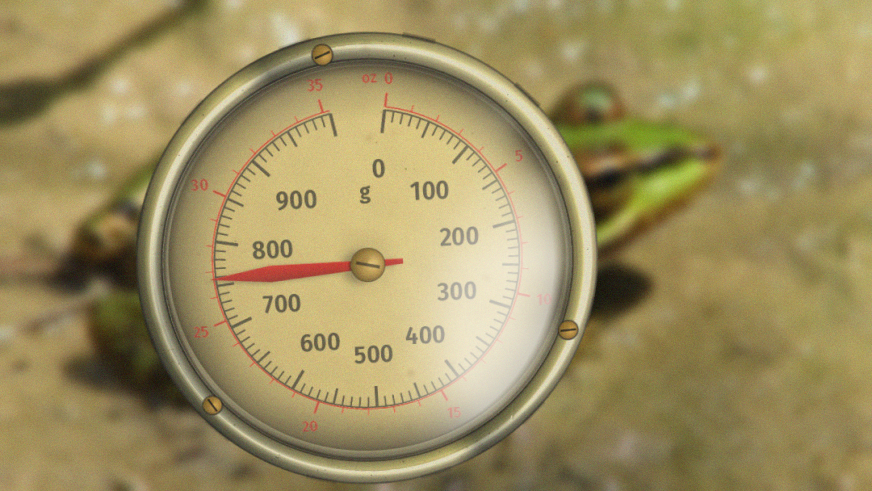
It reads 760 g
